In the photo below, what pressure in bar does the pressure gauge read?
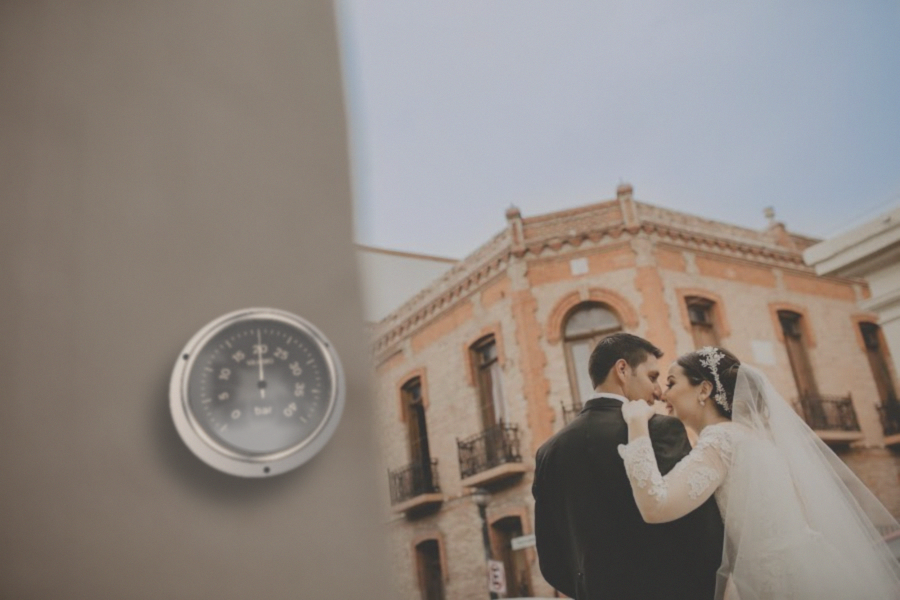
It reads 20 bar
